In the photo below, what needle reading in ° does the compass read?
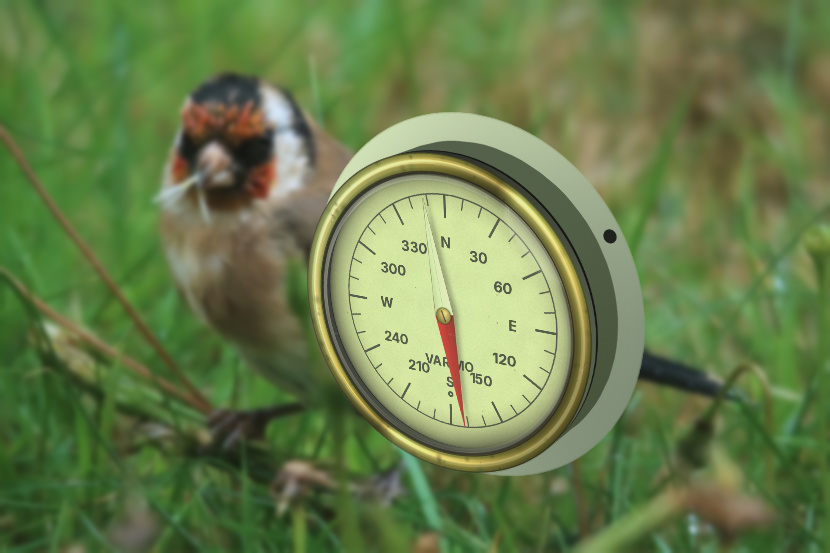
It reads 170 °
